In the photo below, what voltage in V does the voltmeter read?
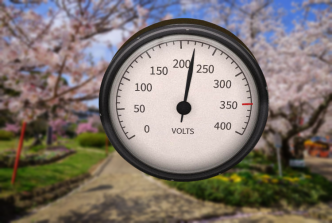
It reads 220 V
